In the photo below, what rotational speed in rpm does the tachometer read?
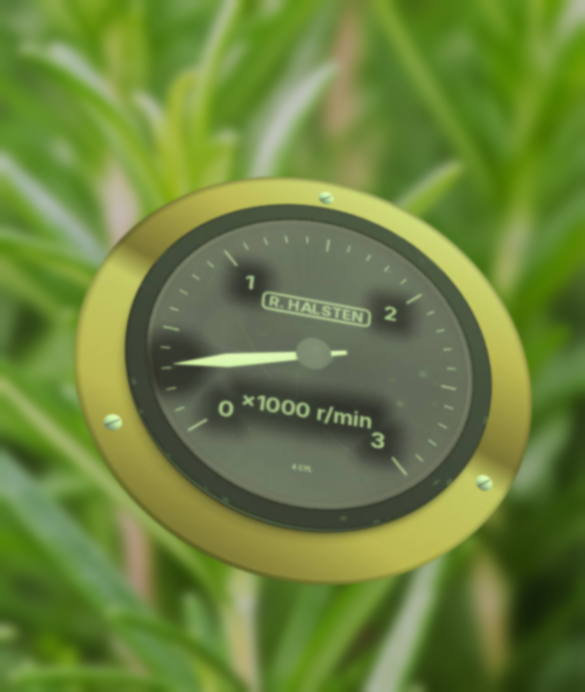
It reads 300 rpm
